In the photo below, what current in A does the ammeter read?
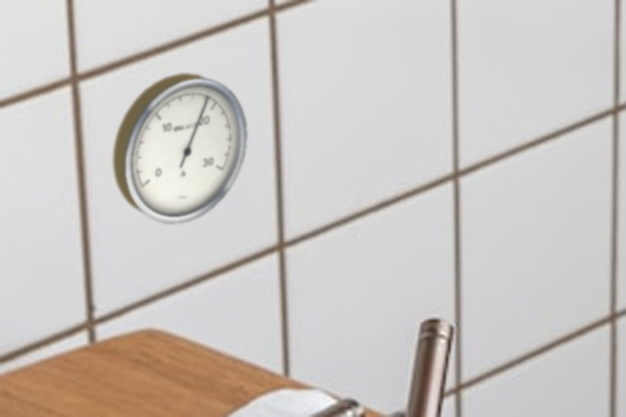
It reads 18 A
